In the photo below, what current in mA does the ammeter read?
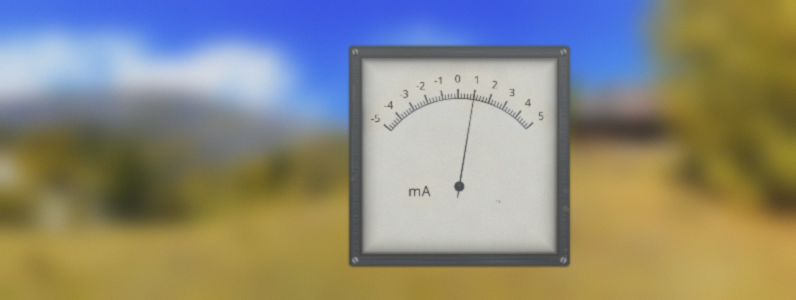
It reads 1 mA
